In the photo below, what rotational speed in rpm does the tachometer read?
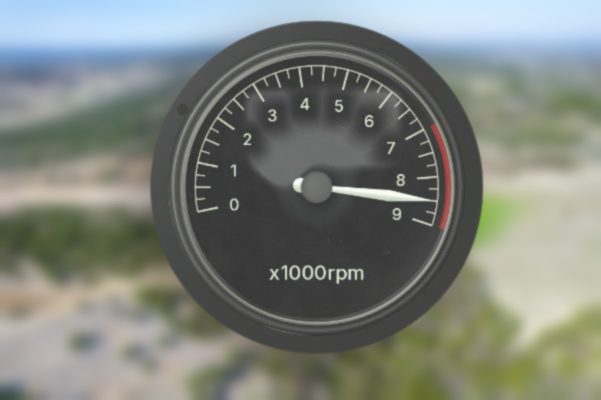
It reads 8500 rpm
